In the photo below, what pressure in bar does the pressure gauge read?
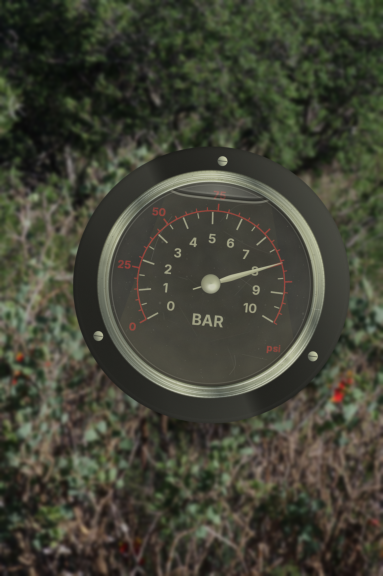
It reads 8 bar
